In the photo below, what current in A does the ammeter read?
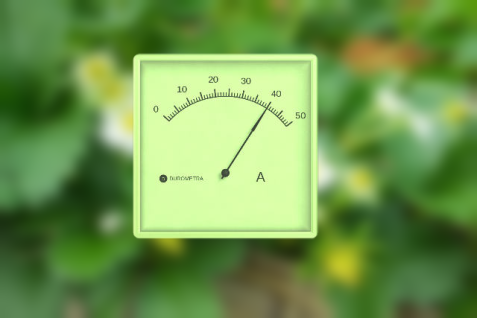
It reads 40 A
